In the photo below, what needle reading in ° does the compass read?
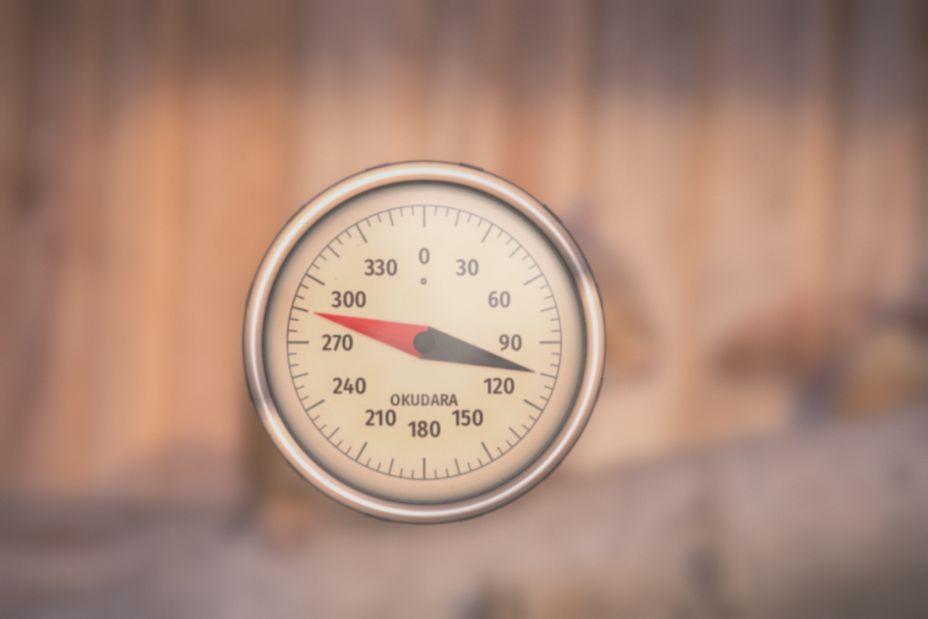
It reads 285 °
